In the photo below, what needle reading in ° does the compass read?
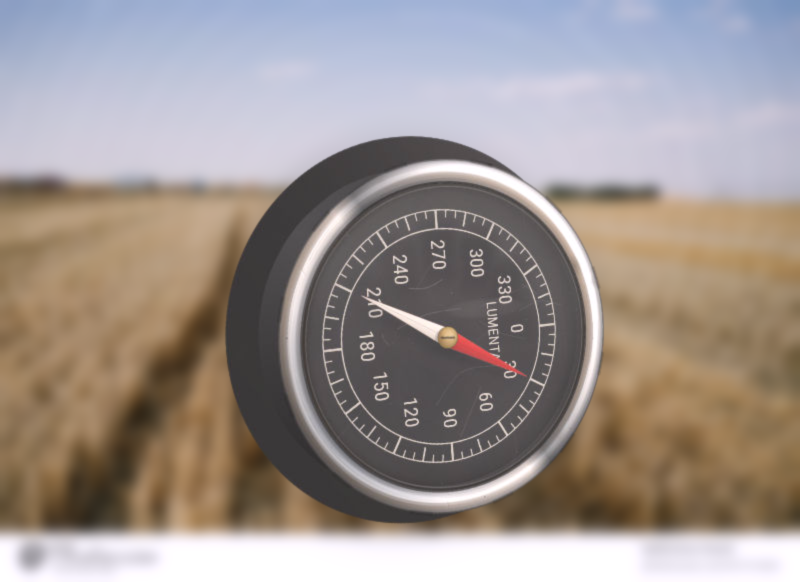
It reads 30 °
